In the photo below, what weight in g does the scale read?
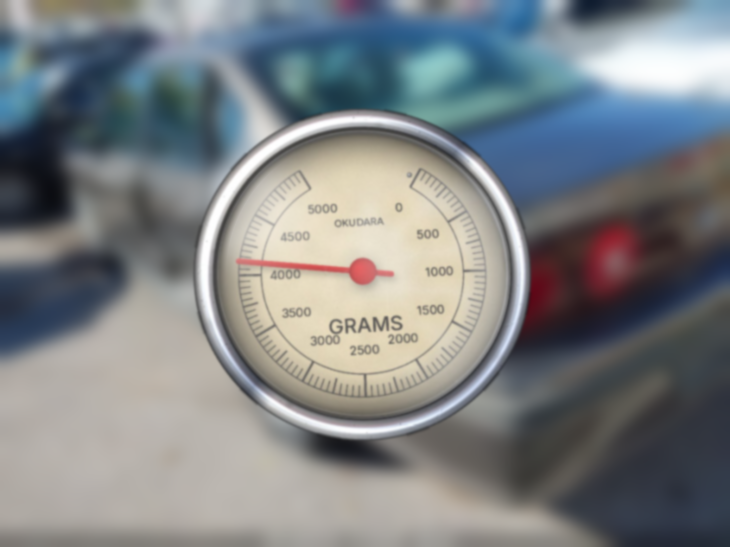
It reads 4100 g
